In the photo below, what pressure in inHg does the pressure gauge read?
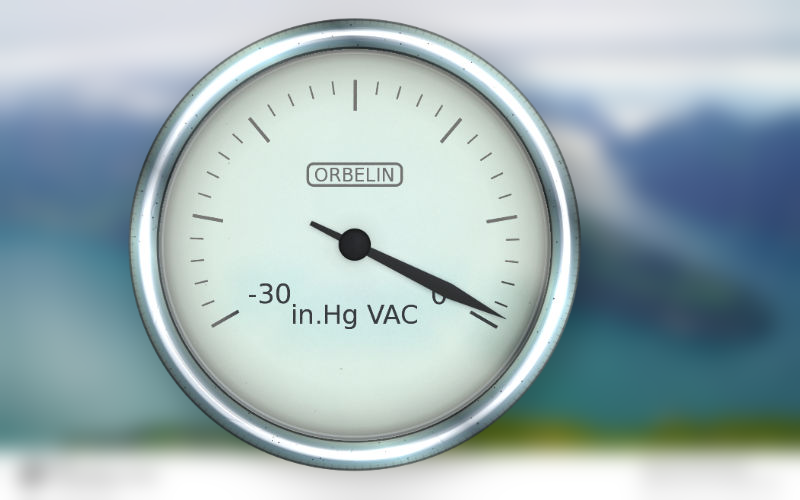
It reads -0.5 inHg
